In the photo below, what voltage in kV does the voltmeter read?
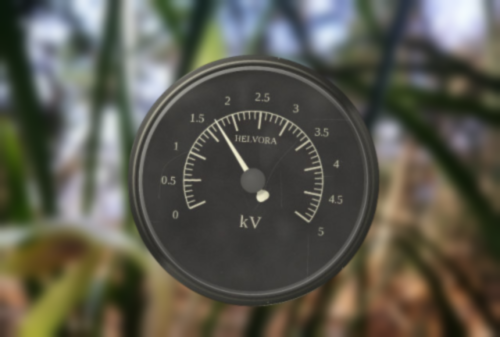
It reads 1.7 kV
